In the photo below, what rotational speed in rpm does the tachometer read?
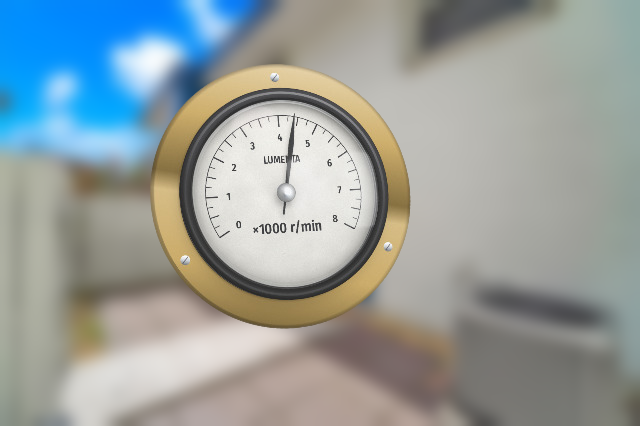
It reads 4375 rpm
